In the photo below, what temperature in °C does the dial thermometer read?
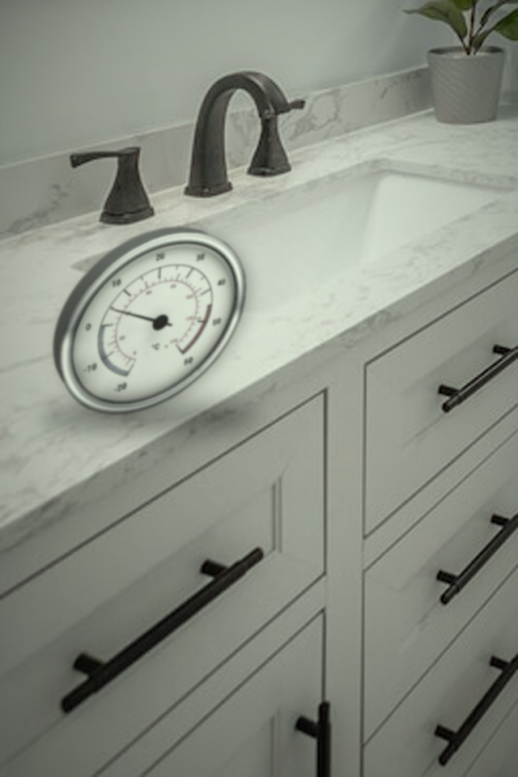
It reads 5 °C
